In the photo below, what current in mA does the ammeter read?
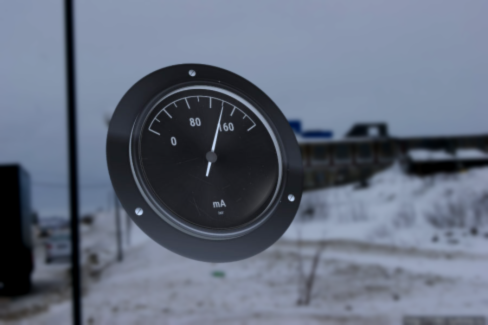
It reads 140 mA
